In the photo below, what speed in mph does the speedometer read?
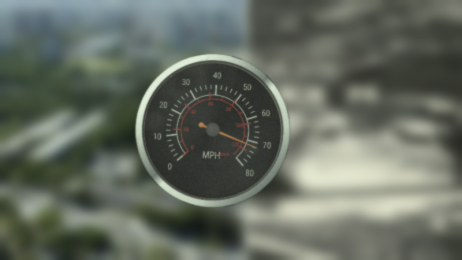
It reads 72 mph
